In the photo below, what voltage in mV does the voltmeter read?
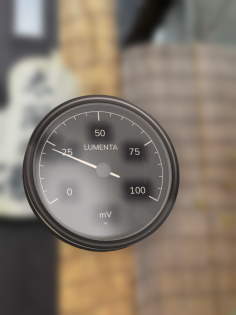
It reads 22.5 mV
